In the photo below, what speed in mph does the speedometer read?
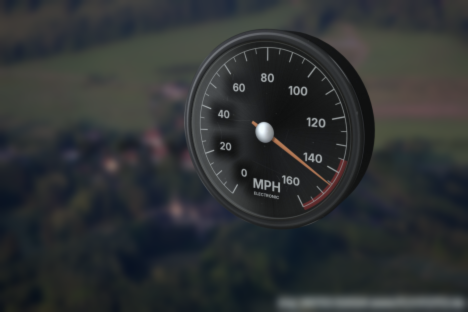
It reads 145 mph
